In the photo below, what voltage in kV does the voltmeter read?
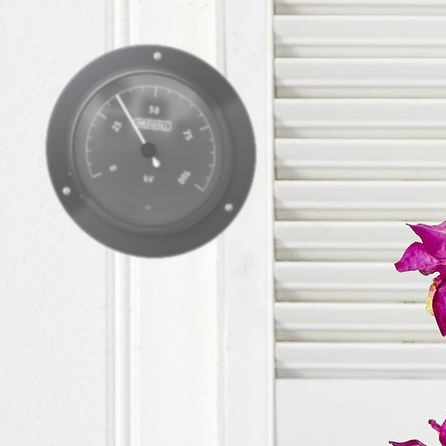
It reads 35 kV
